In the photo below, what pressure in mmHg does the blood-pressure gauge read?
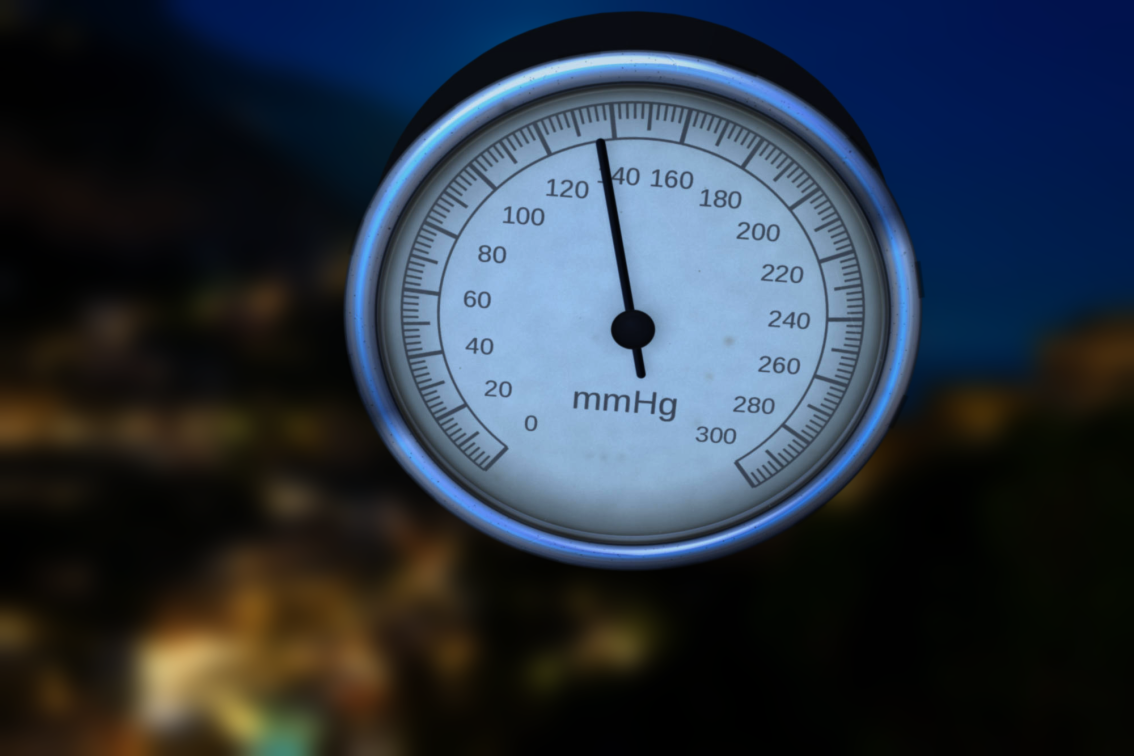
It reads 136 mmHg
